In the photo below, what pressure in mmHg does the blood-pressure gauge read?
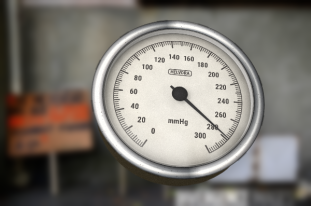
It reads 280 mmHg
